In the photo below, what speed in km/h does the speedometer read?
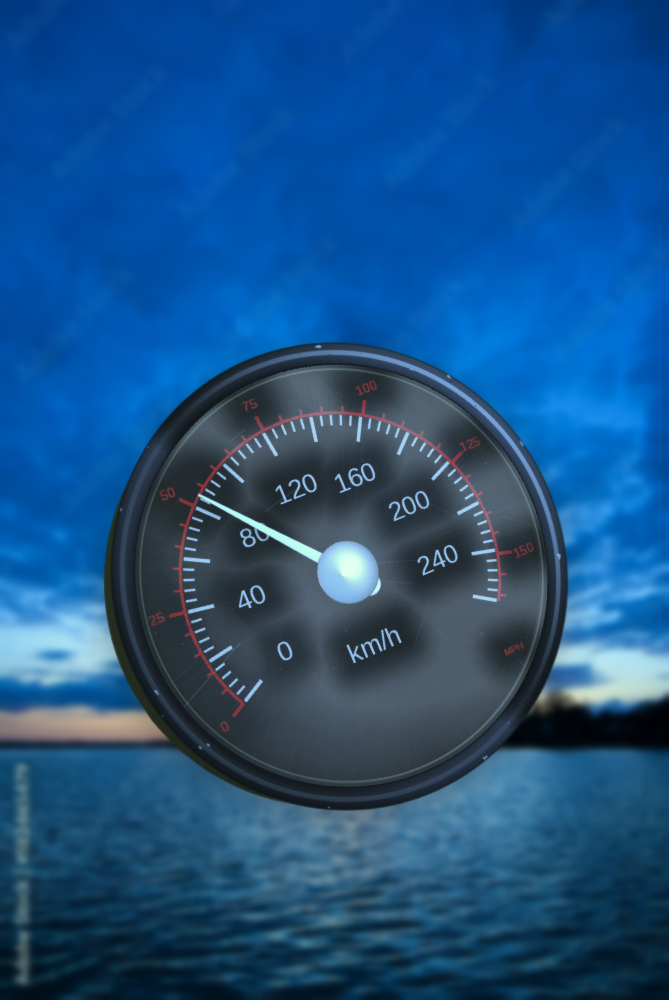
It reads 84 km/h
